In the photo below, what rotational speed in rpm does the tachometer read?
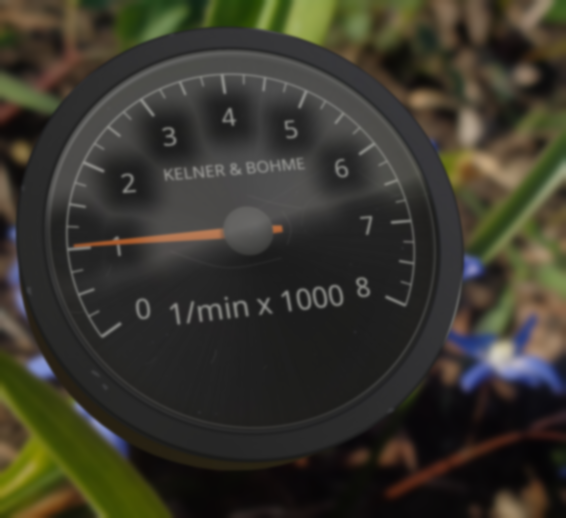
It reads 1000 rpm
